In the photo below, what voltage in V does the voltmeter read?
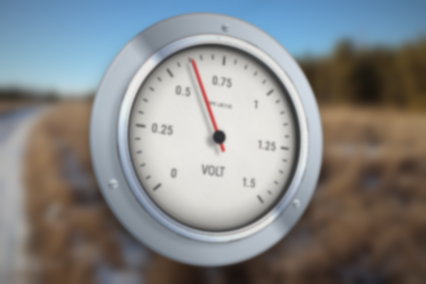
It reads 0.6 V
